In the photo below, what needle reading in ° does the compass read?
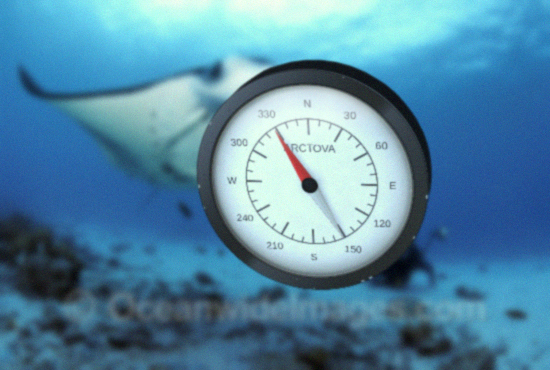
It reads 330 °
